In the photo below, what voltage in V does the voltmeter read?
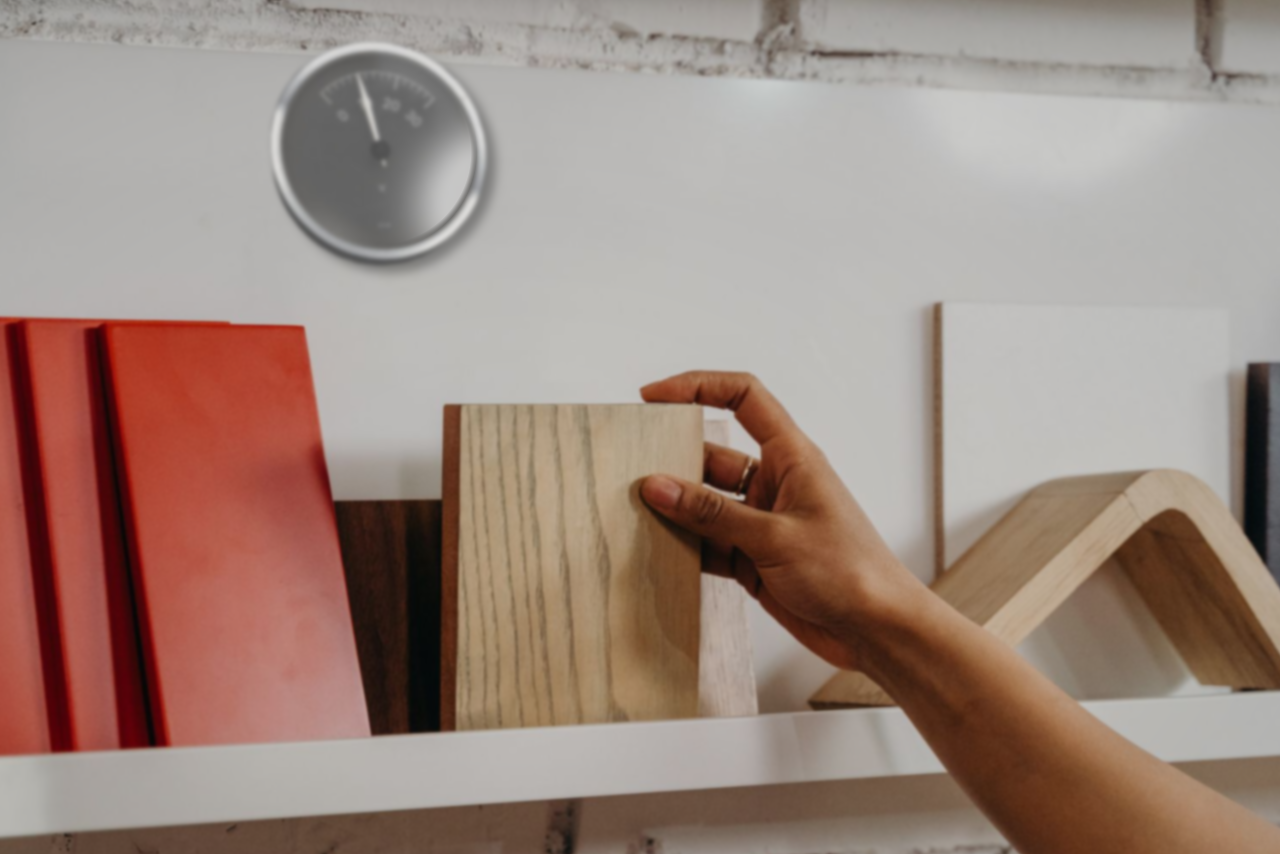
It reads 10 V
